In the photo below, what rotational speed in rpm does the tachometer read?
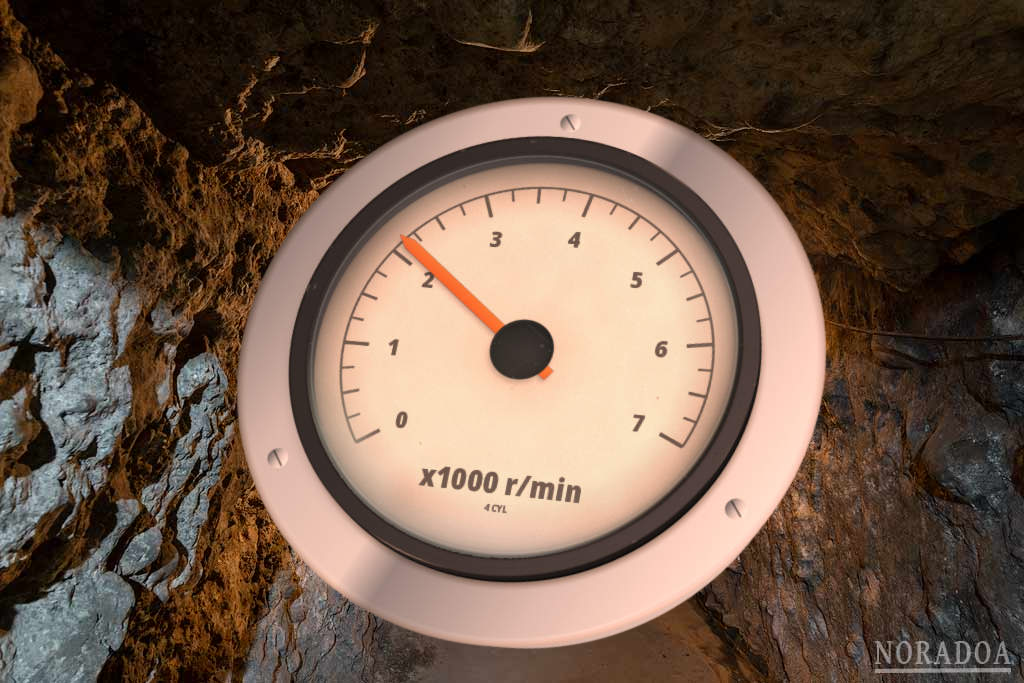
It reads 2125 rpm
